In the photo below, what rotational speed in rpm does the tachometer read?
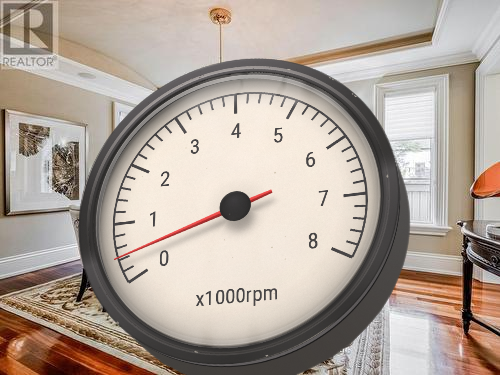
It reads 400 rpm
